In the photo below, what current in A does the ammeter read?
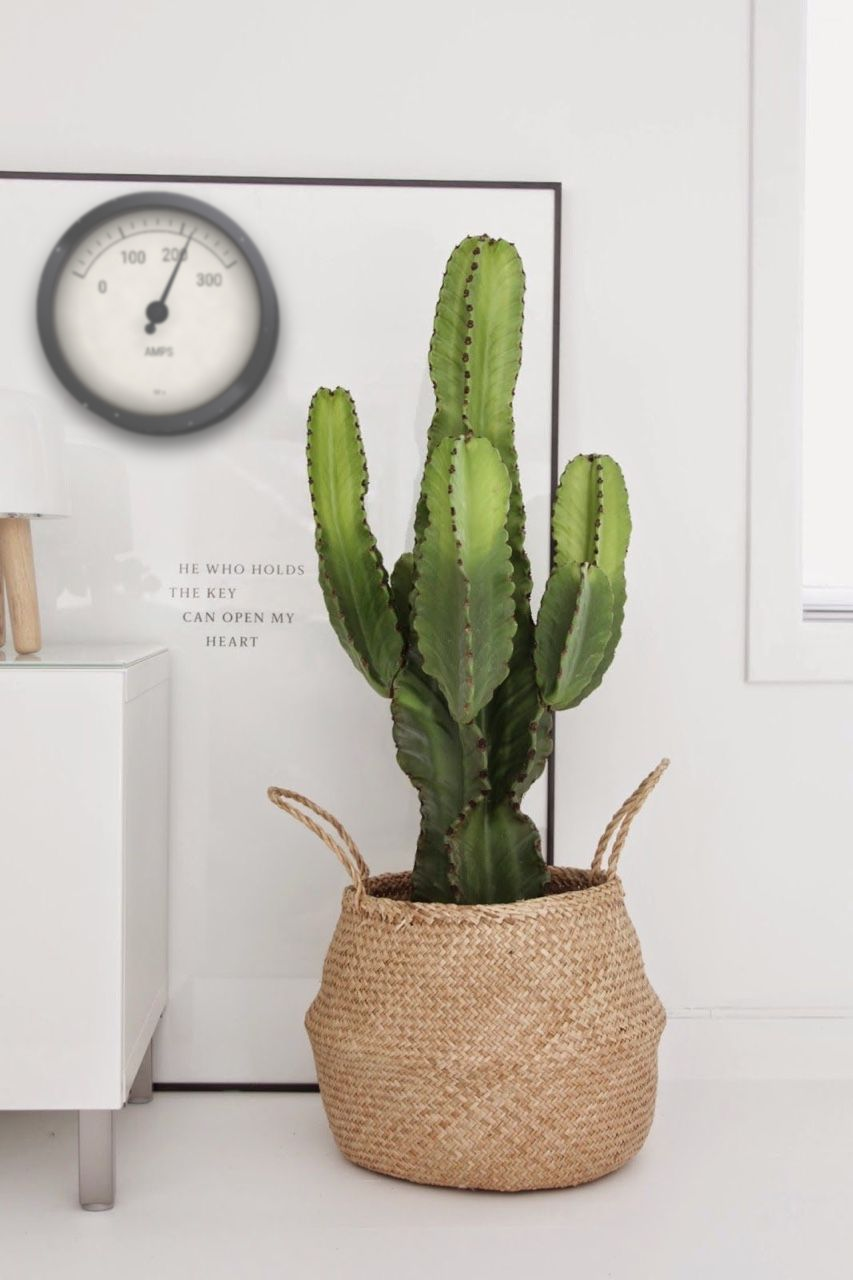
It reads 220 A
